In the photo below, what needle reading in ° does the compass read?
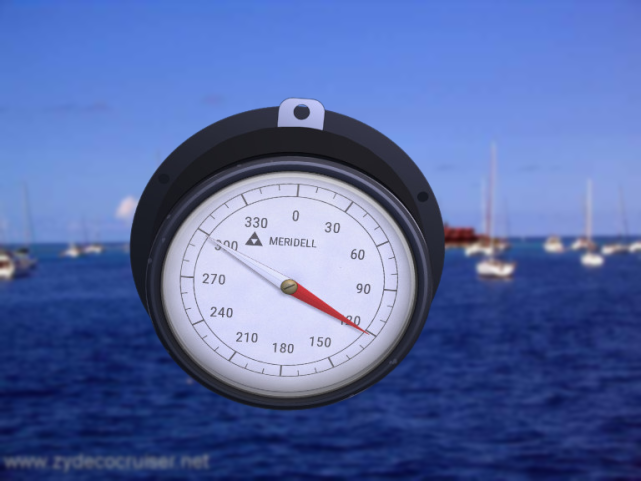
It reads 120 °
